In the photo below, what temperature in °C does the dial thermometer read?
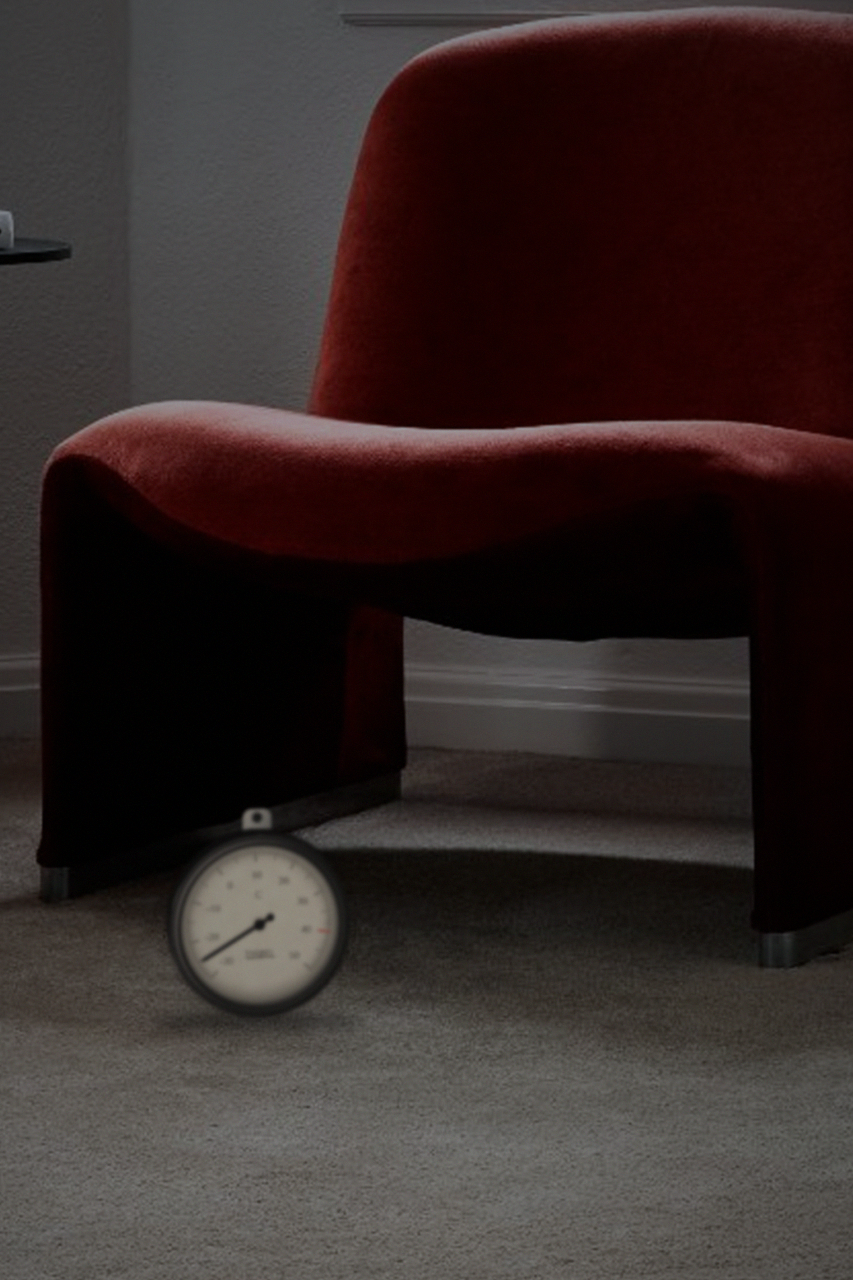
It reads -25 °C
